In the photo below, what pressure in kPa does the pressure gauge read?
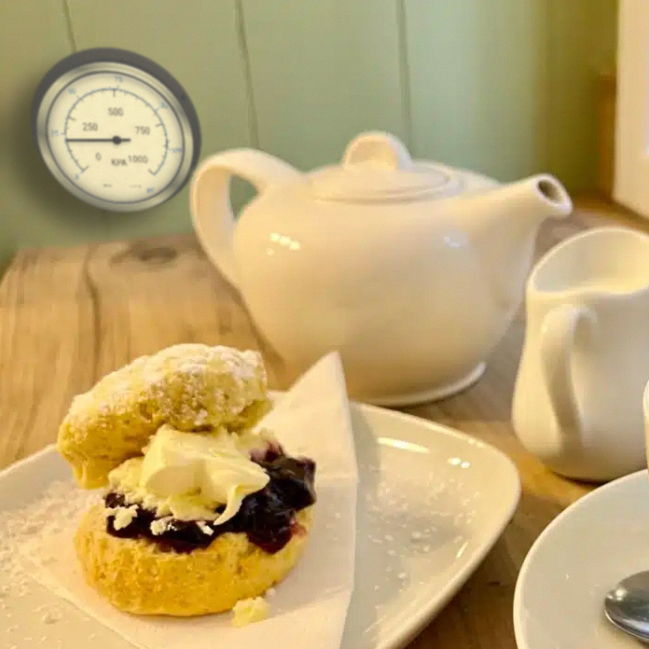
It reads 150 kPa
